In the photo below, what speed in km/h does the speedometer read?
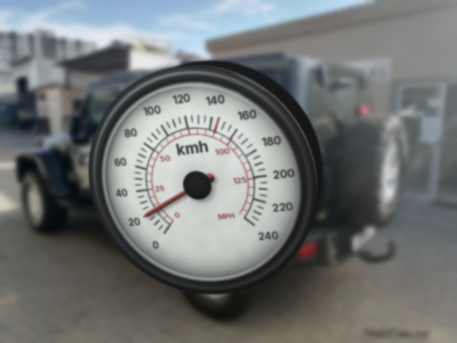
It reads 20 km/h
